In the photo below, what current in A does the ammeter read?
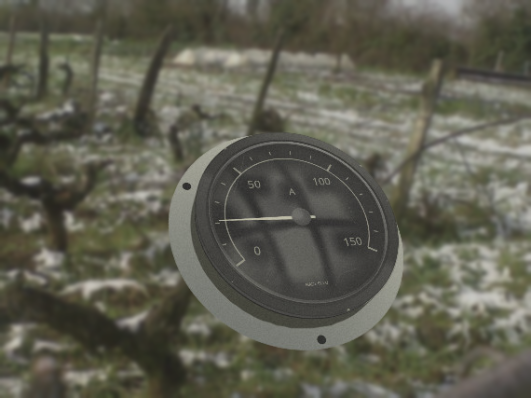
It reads 20 A
